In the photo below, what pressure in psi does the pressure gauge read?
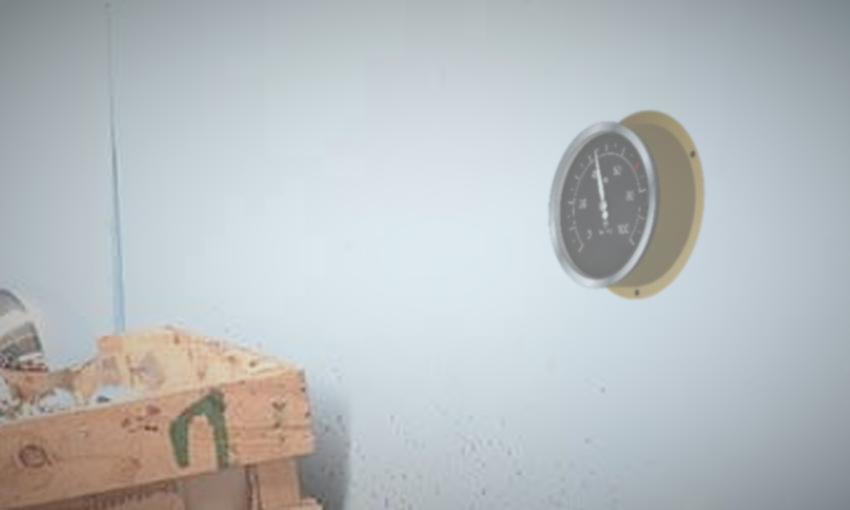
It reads 45 psi
